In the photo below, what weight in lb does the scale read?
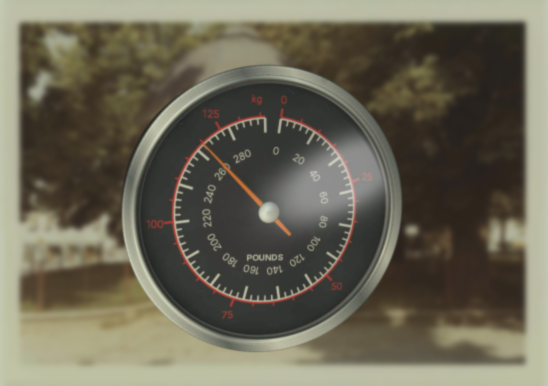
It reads 264 lb
